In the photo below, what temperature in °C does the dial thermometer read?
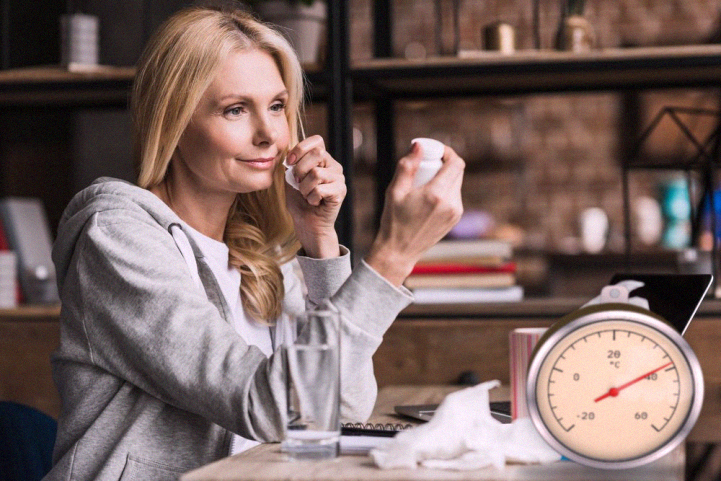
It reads 38 °C
